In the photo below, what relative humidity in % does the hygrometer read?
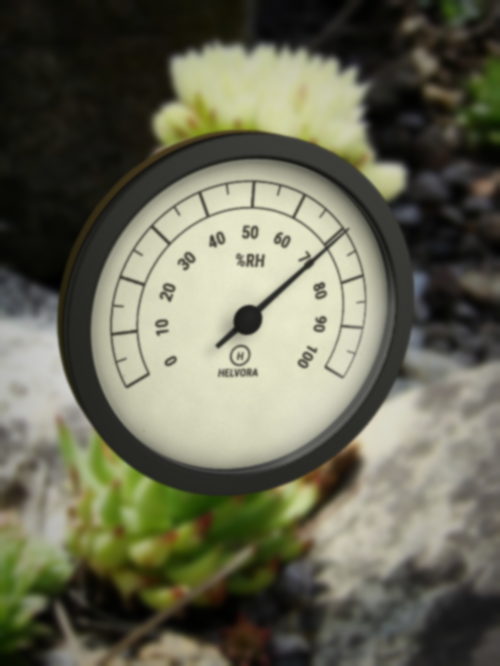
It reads 70 %
